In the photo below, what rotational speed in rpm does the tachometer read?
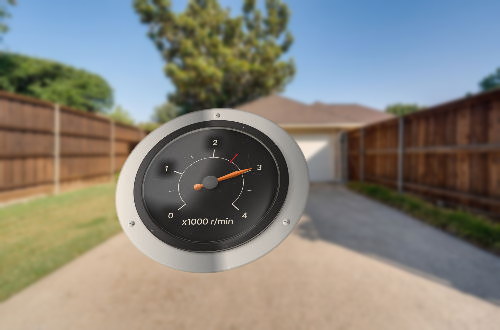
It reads 3000 rpm
